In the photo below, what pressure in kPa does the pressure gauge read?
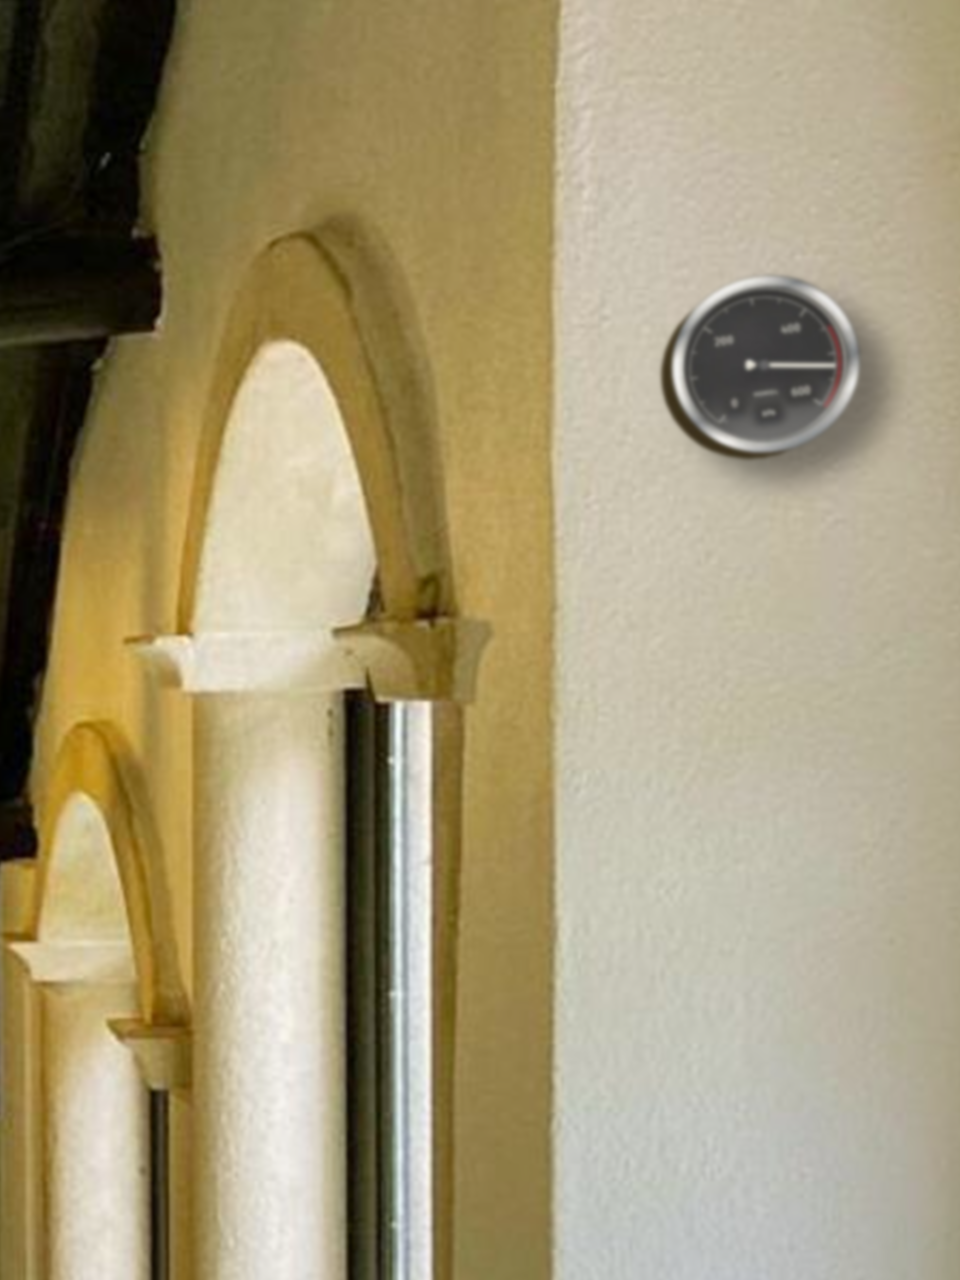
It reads 525 kPa
